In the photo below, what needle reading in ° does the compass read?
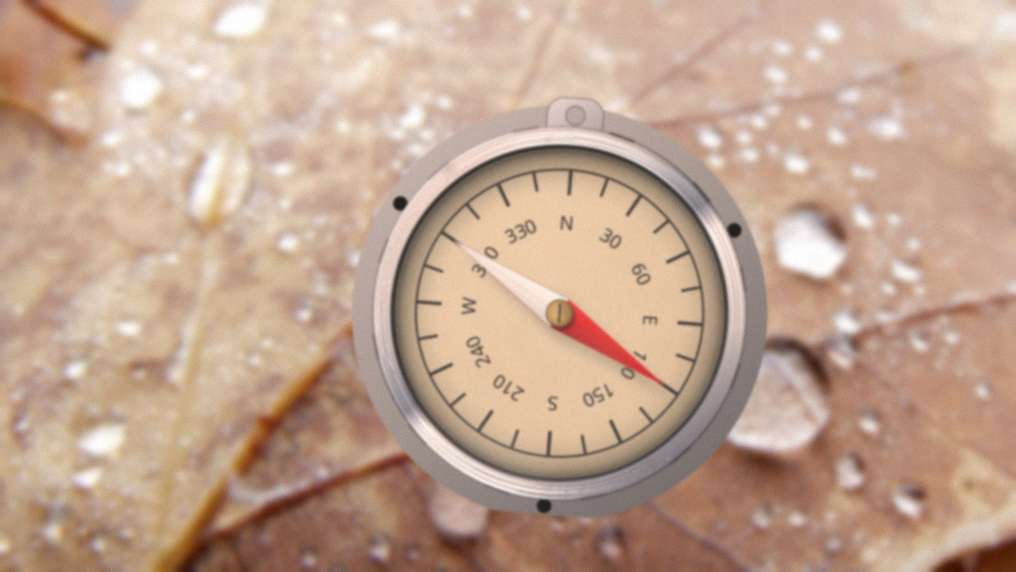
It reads 120 °
